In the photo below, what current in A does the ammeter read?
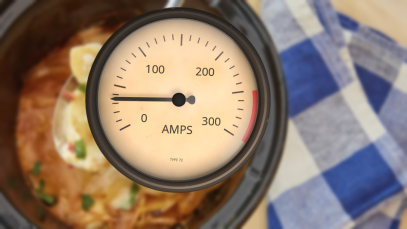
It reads 35 A
